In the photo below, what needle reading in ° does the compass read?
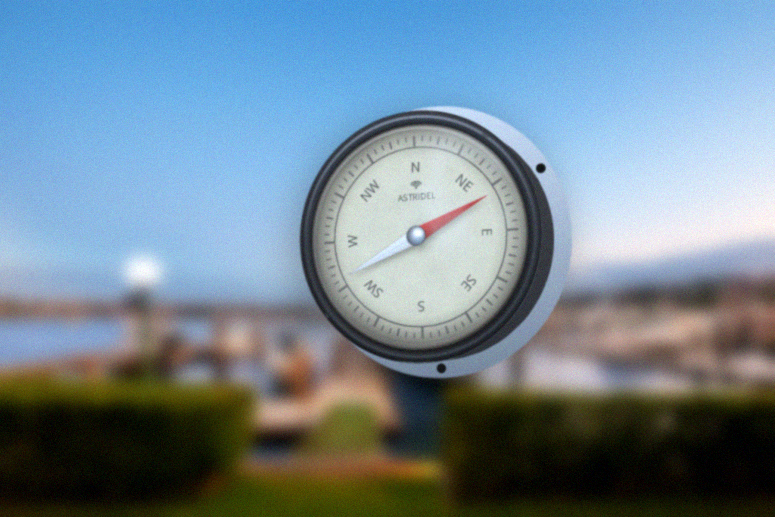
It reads 65 °
